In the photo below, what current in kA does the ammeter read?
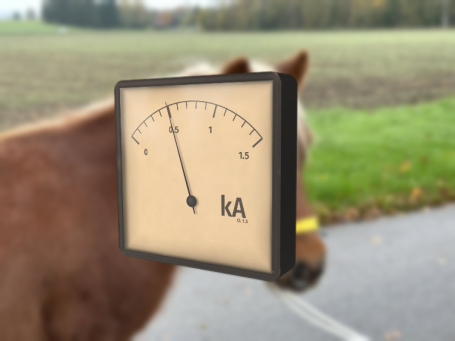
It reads 0.5 kA
